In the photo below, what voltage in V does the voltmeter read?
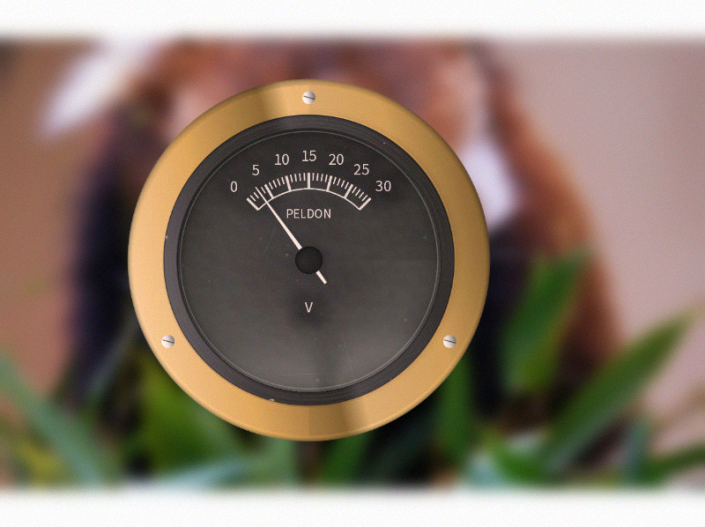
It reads 3 V
